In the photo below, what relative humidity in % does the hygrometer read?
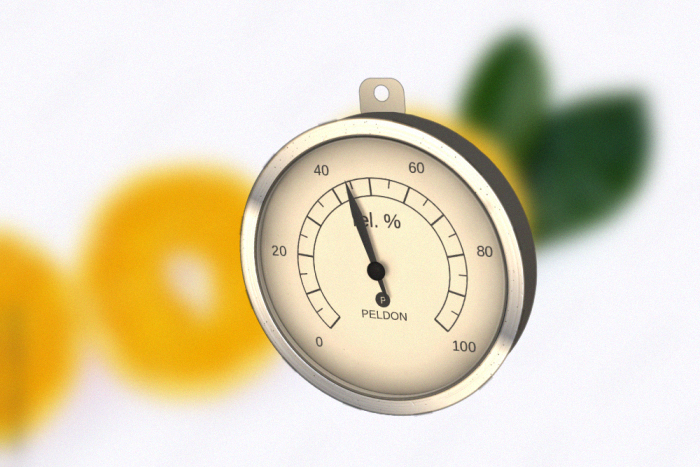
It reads 45 %
